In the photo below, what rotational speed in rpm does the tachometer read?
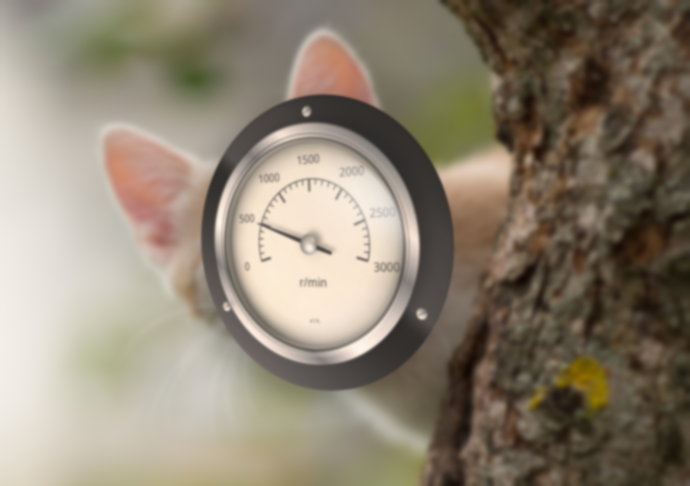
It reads 500 rpm
